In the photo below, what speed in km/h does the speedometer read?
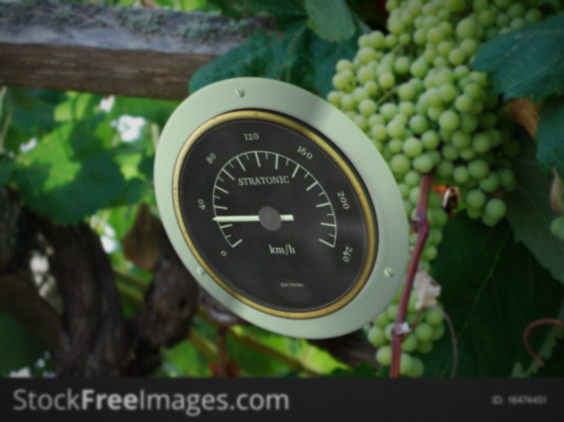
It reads 30 km/h
